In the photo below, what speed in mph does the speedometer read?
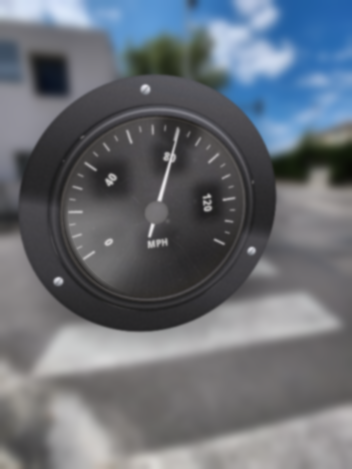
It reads 80 mph
